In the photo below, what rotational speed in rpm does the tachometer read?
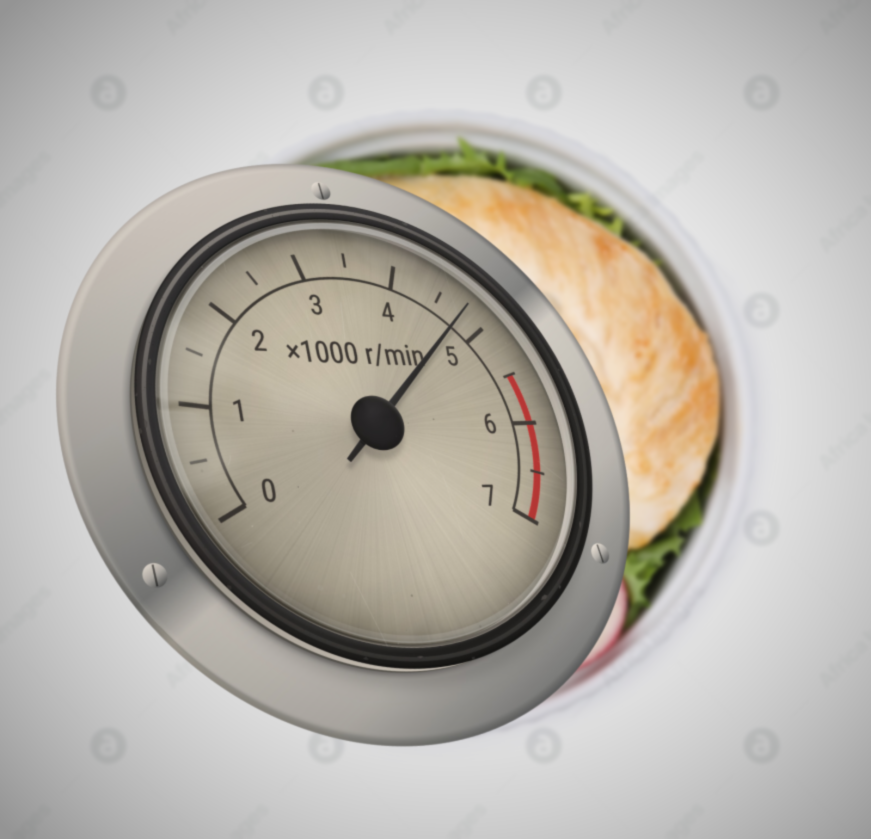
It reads 4750 rpm
